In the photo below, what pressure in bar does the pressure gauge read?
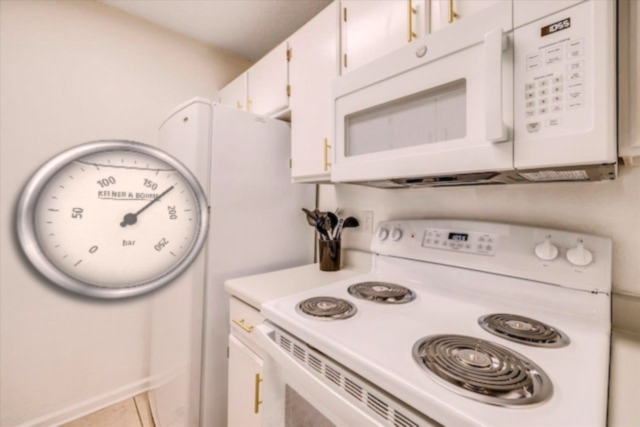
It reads 170 bar
